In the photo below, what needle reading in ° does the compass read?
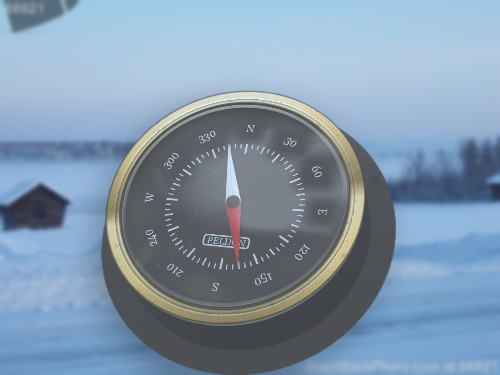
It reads 165 °
